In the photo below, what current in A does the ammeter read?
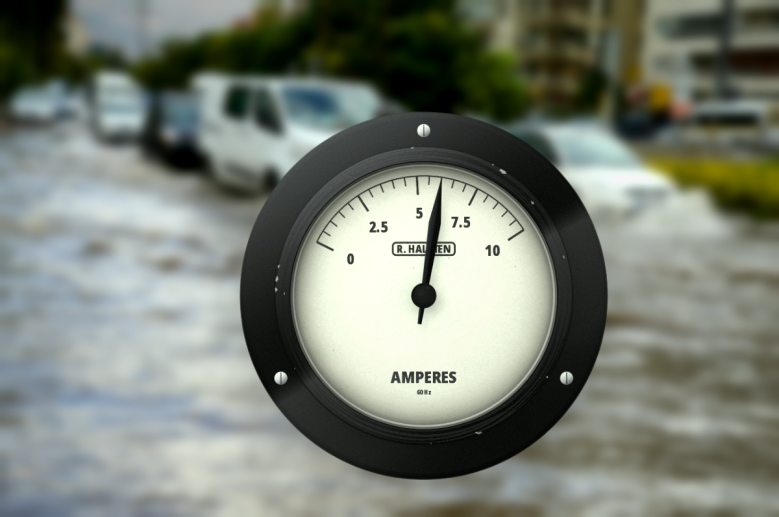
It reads 6 A
